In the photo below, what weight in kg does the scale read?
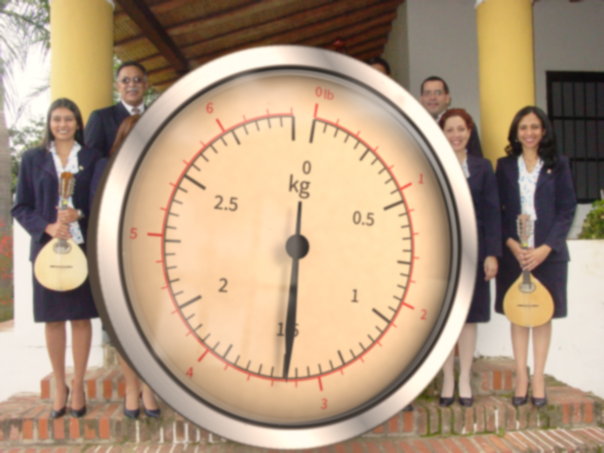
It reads 1.5 kg
